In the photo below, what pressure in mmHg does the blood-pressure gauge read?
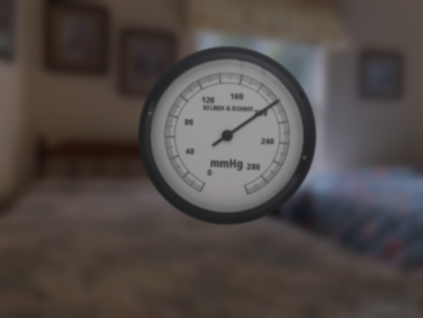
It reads 200 mmHg
